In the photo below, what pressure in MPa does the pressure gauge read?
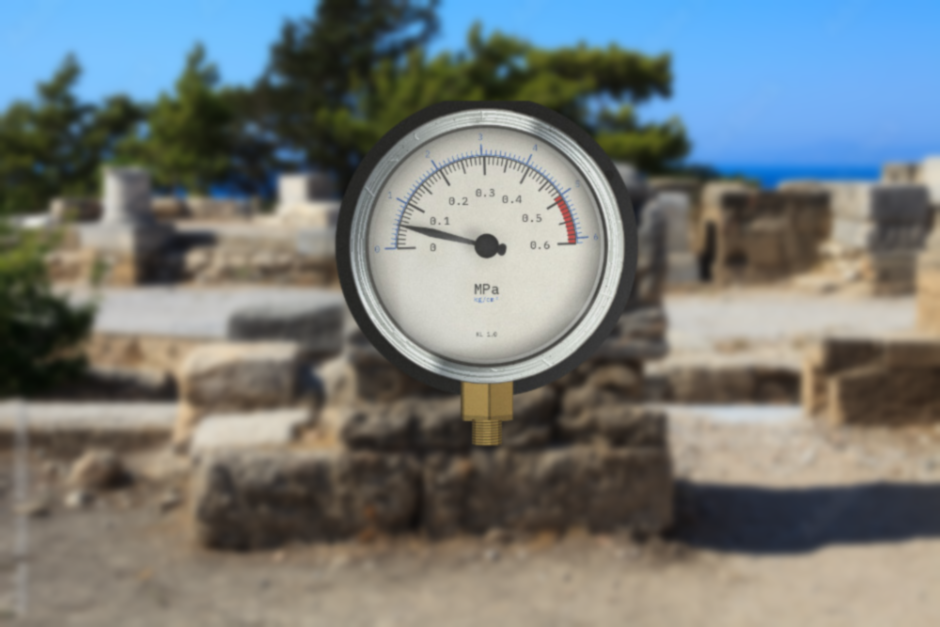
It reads 0.05 MPa
